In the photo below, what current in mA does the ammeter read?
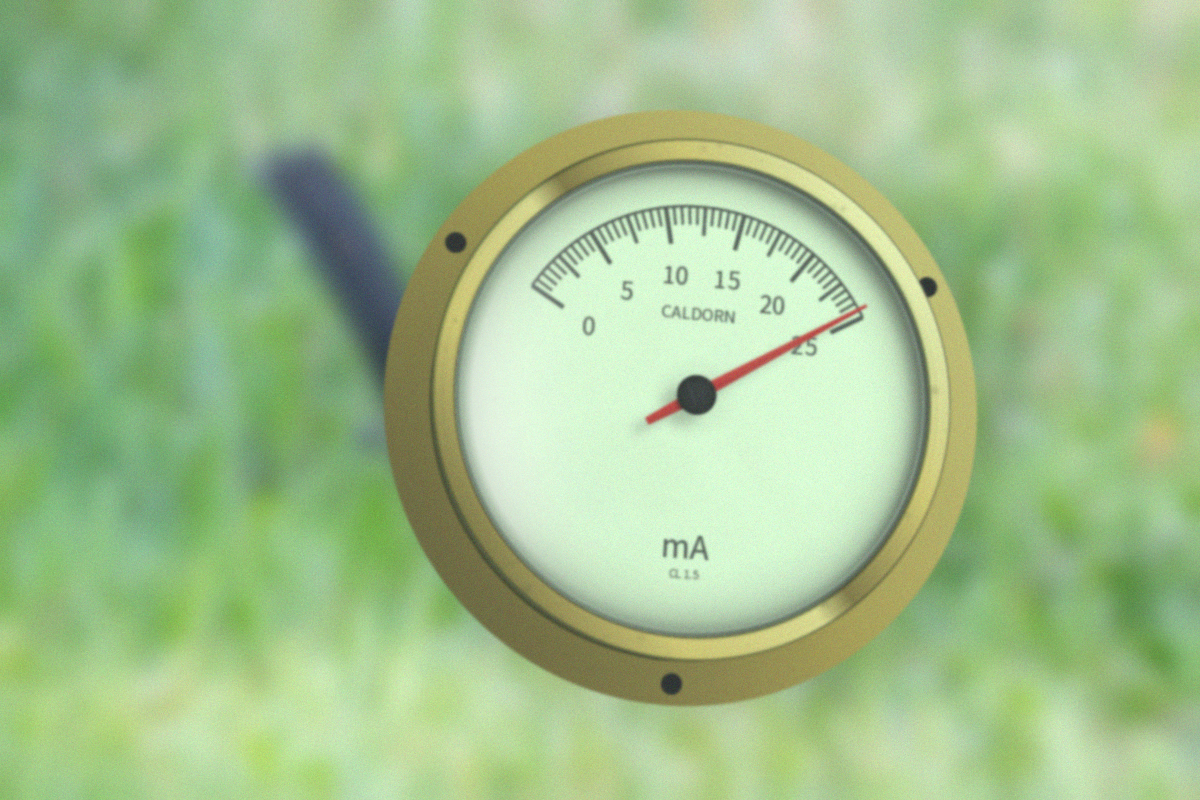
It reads 24.5 mA
